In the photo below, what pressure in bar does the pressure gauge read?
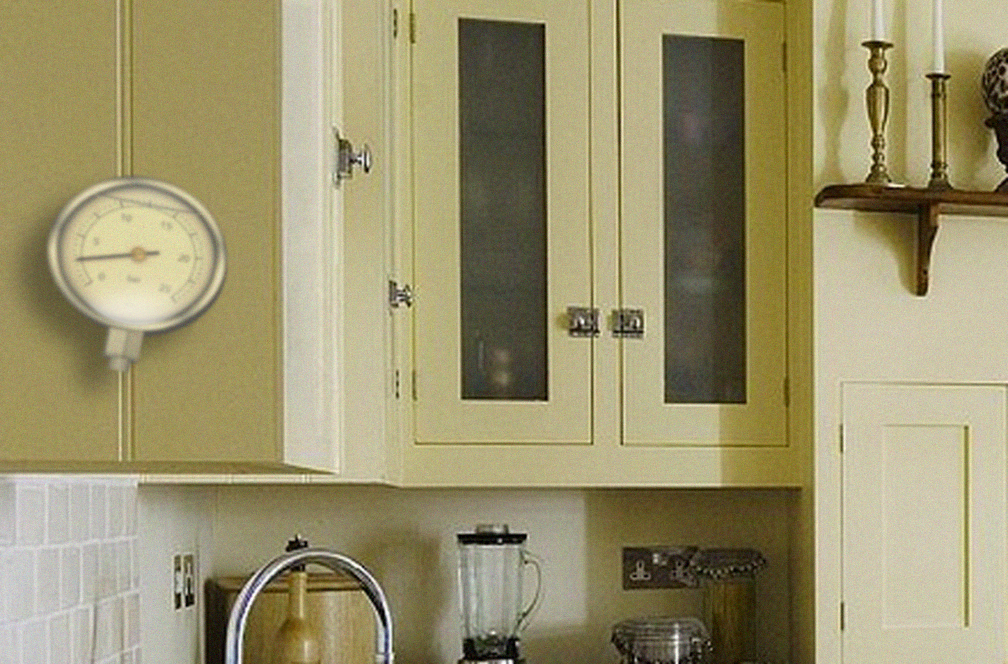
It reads 2.5 bar
